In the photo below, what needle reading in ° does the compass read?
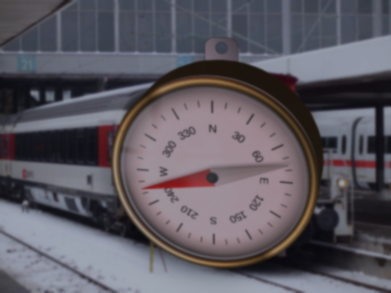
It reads 255 °
